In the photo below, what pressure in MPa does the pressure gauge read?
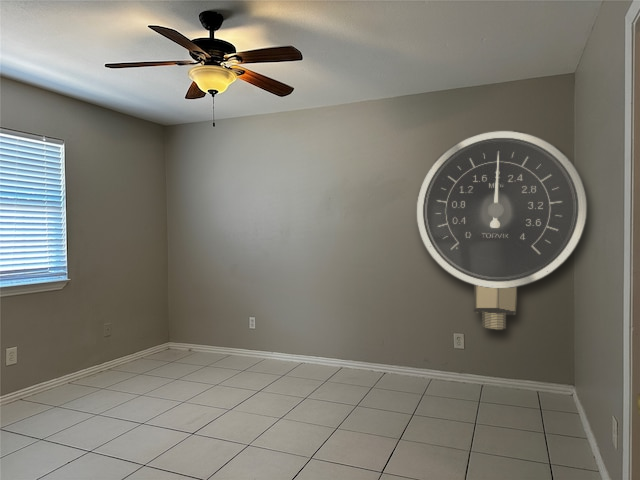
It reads 2 MPa
